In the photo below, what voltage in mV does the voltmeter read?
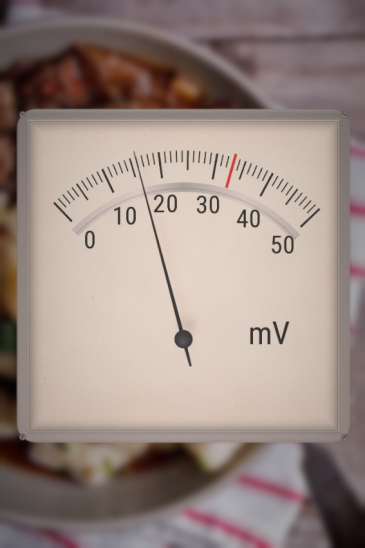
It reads 16 mV
